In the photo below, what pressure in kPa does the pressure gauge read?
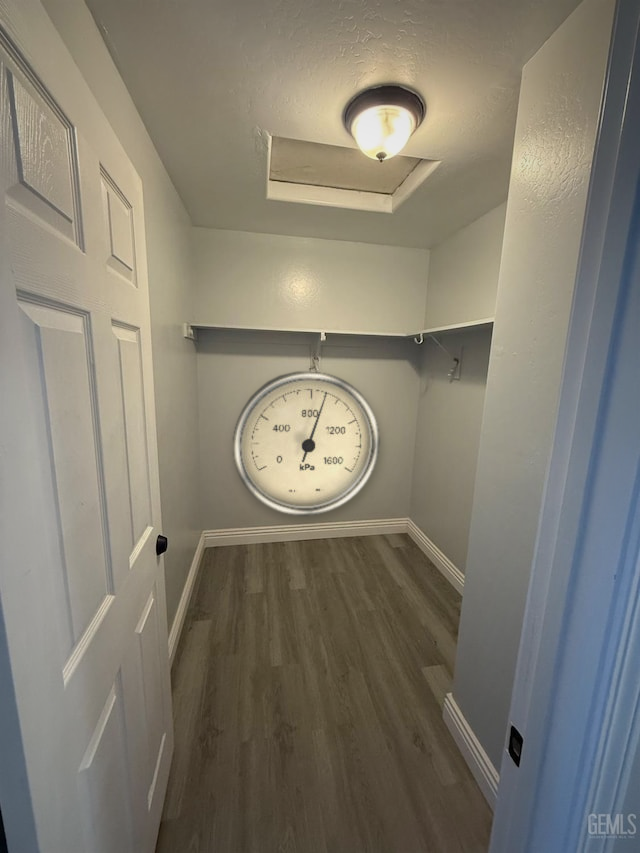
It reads 900 kPa
